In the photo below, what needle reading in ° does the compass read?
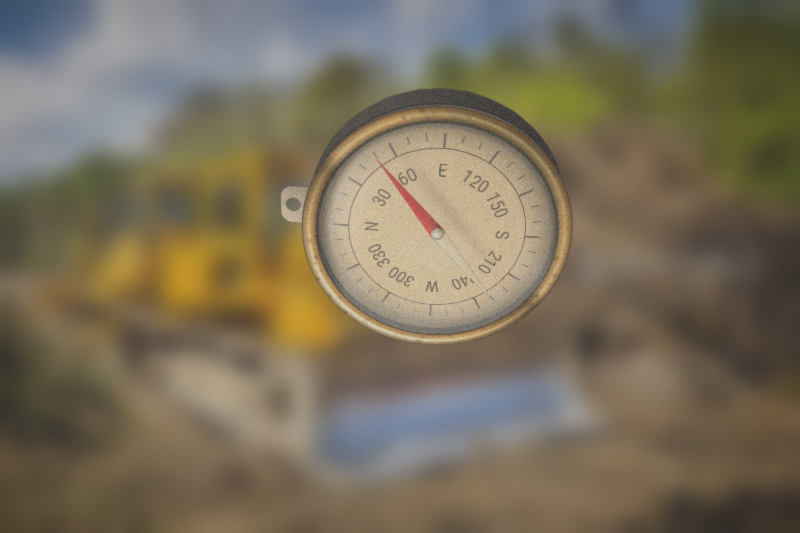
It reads 50 °
